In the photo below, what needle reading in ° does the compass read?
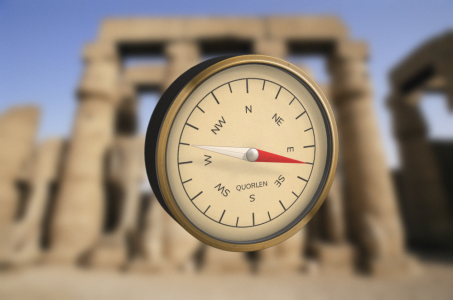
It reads 105 °
